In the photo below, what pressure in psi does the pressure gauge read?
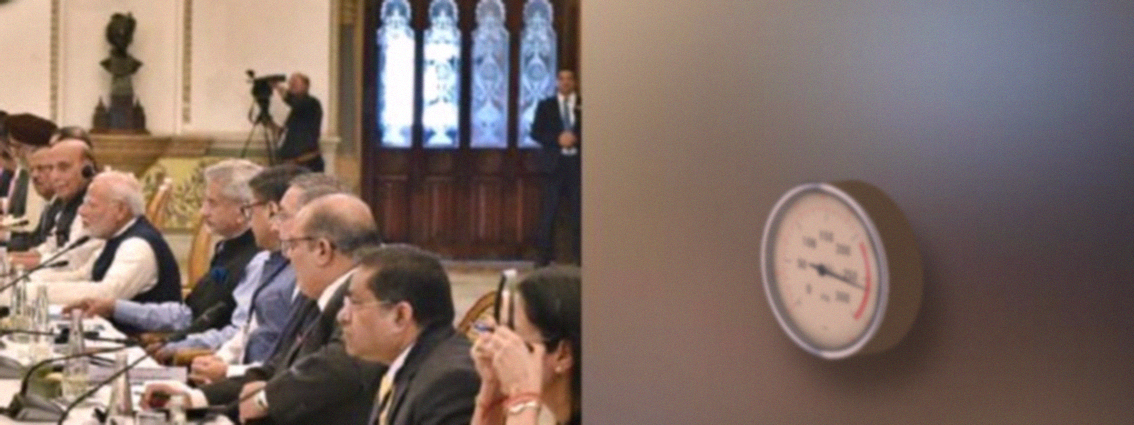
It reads 260 psi
